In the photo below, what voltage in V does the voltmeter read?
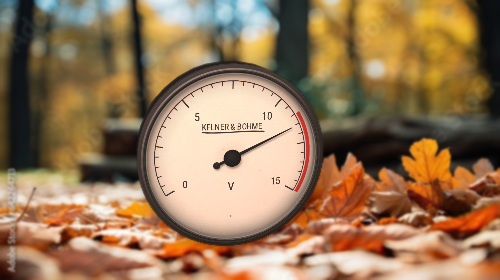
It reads 11.5 V
